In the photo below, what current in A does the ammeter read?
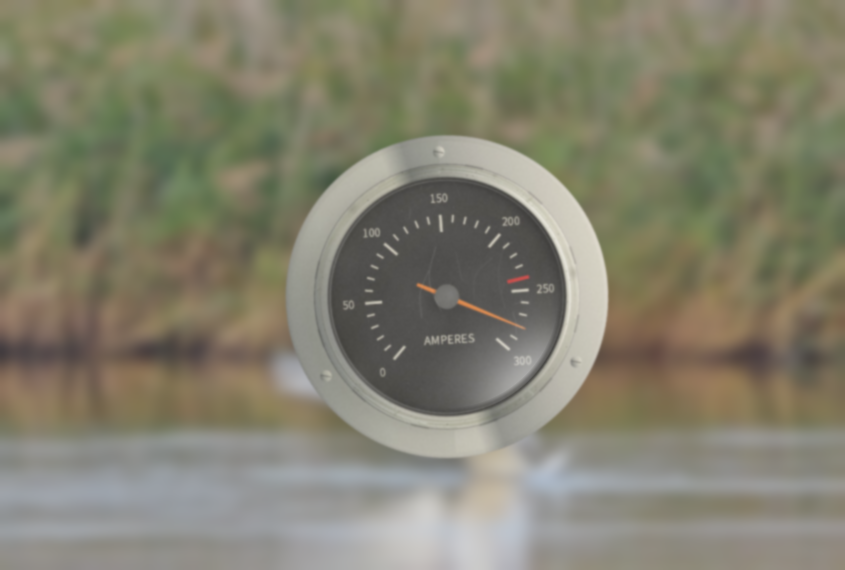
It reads 280 A
